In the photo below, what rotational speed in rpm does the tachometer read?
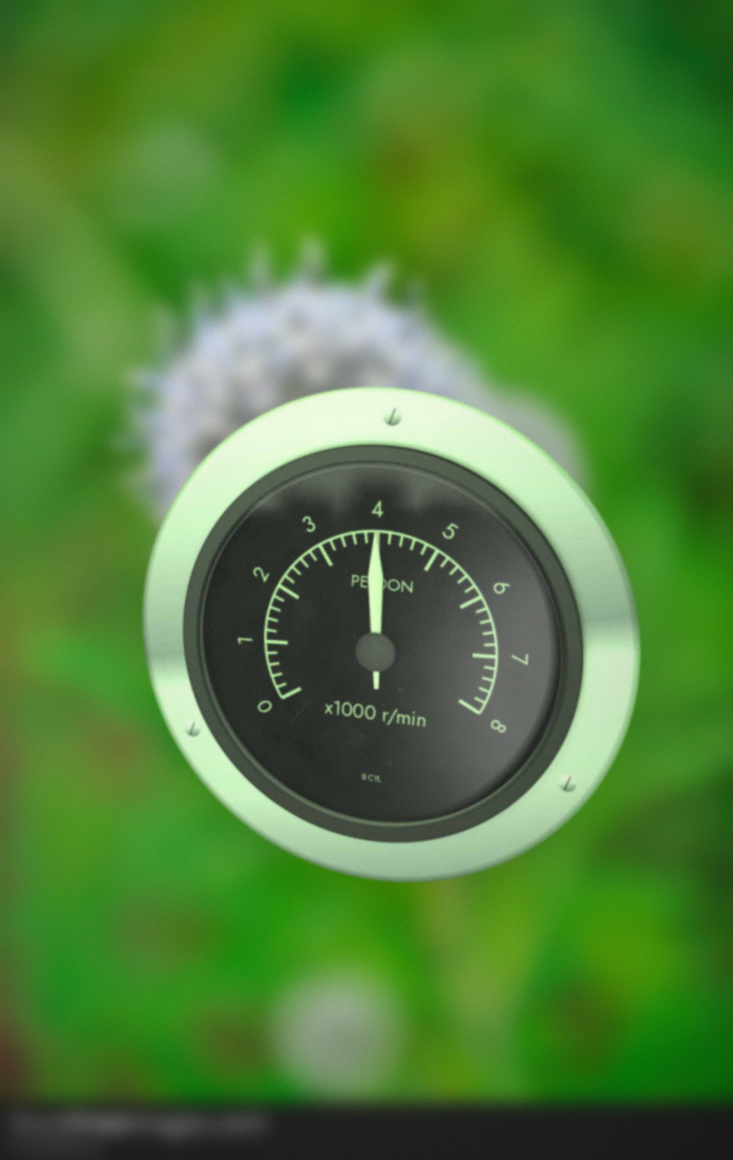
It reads 4000 rpm
